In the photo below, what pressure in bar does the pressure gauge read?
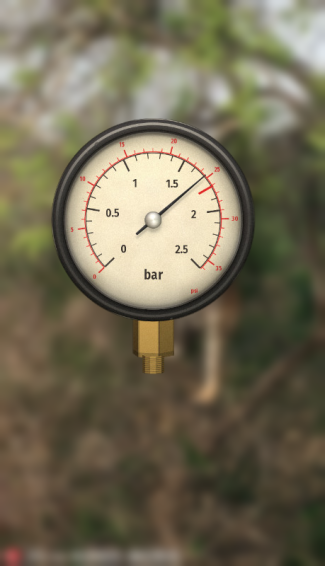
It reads 1.7 bar
